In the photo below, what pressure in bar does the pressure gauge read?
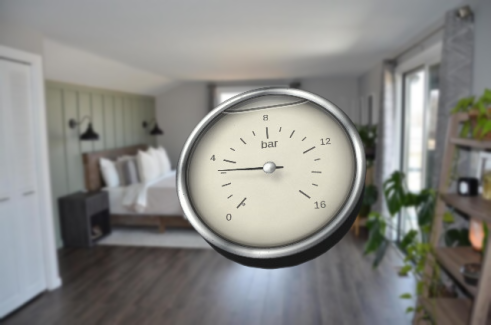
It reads 3 bar
